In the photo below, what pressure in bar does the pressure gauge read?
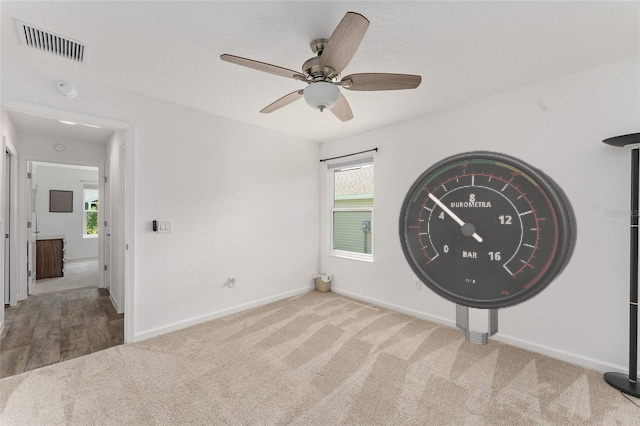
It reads 5 bar
